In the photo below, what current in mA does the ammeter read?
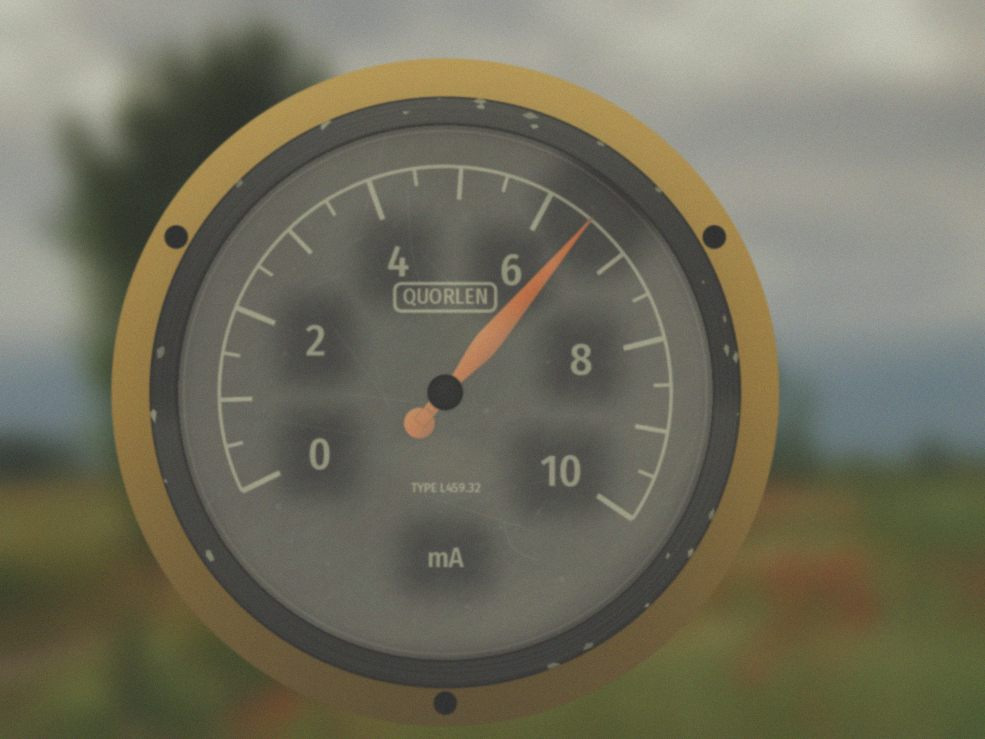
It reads 6.5 mA
